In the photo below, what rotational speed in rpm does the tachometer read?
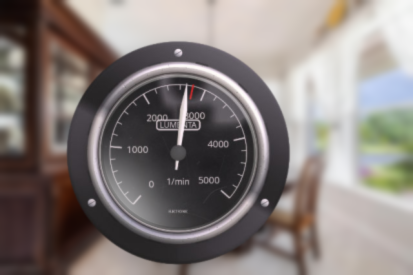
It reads 2700 rpm
